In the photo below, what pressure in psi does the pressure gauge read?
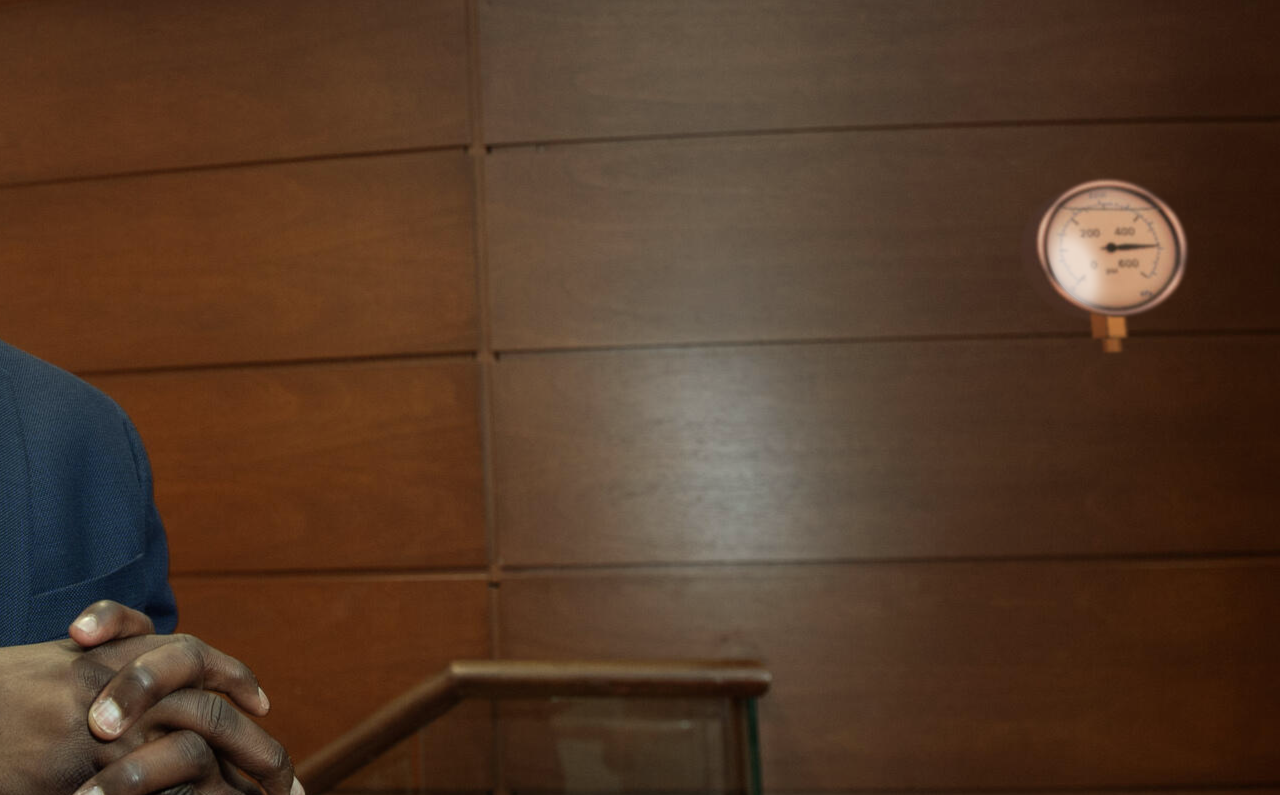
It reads 500 psi
